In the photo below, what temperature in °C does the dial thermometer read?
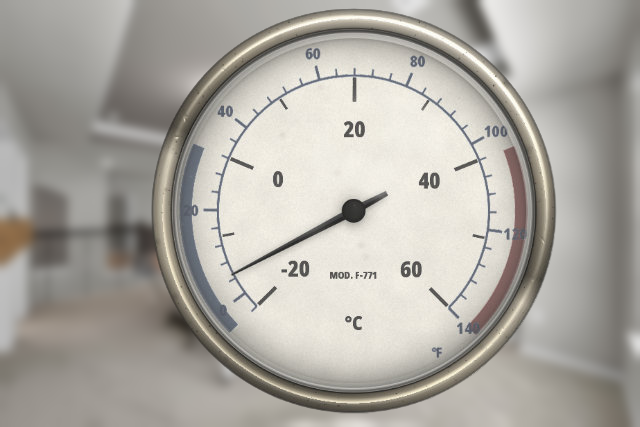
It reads -15 °C
